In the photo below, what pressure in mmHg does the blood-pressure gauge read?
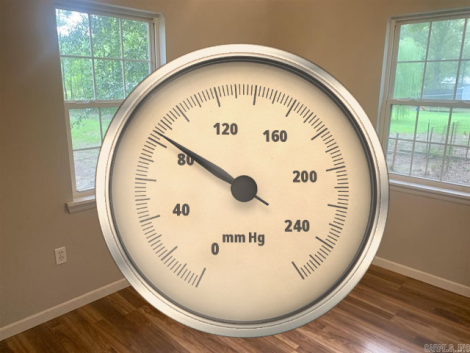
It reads 84 mmHg
